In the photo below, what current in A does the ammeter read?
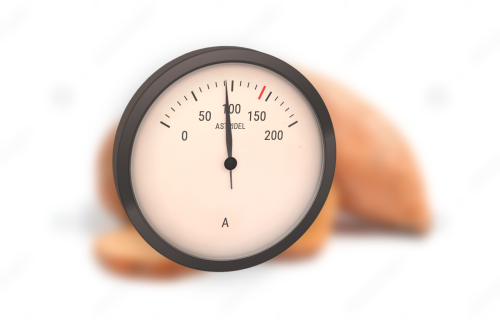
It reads 90 A
